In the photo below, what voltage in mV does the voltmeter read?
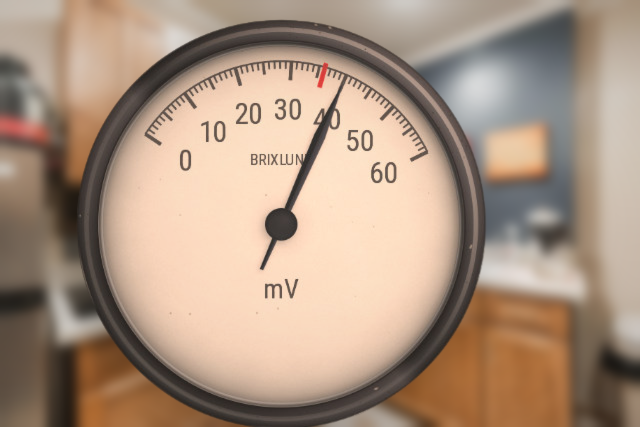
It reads 40 mV
